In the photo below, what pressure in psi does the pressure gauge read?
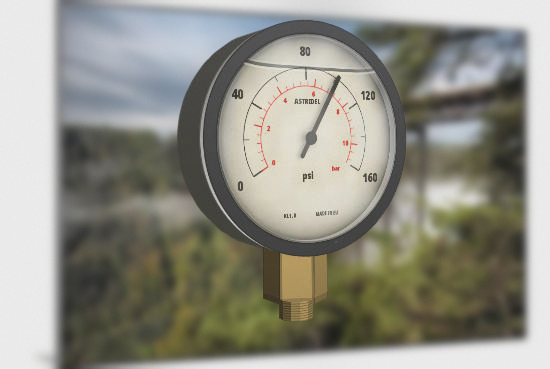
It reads 100 psi
